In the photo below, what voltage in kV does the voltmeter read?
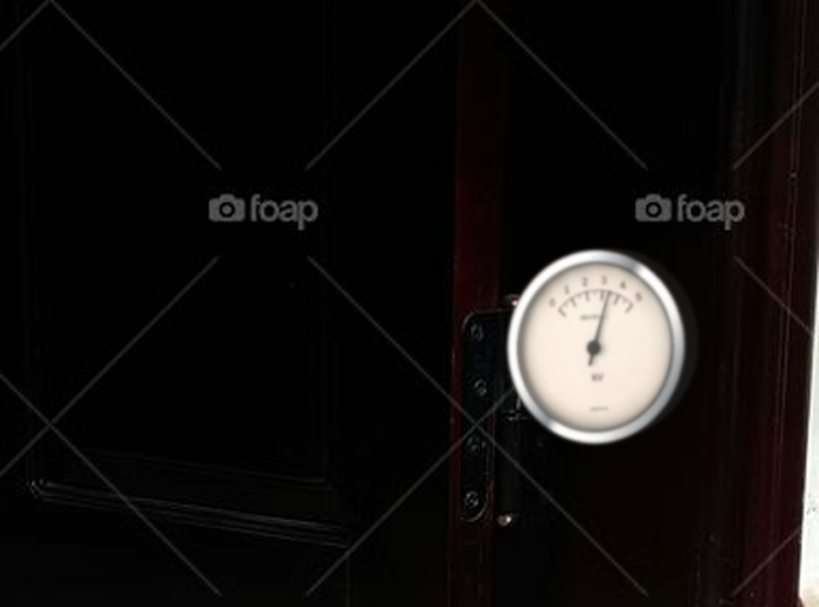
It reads 3.5 kV
